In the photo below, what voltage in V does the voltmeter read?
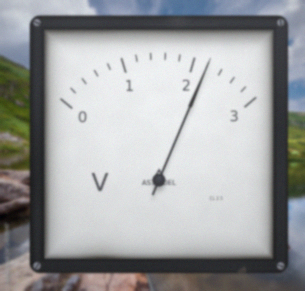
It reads 2.2 V
